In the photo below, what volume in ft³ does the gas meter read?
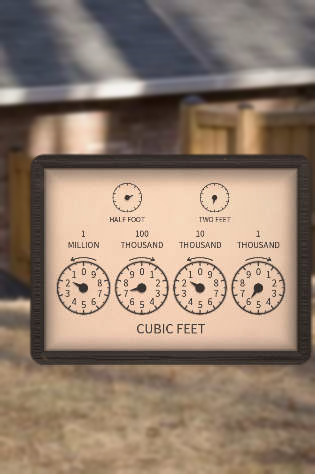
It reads 171600 ft³
